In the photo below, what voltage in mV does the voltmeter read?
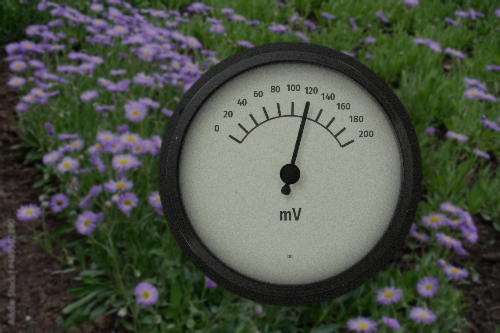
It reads 120 mV
